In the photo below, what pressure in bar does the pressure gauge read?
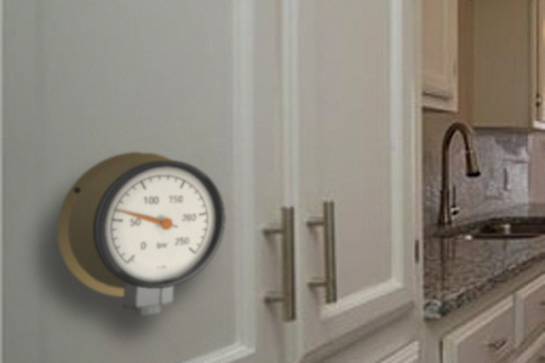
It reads 60 bar
